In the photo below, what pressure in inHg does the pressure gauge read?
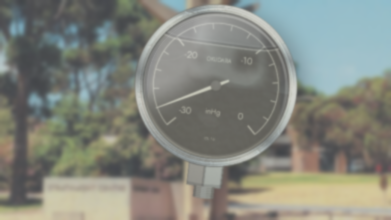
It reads -28 inHg
